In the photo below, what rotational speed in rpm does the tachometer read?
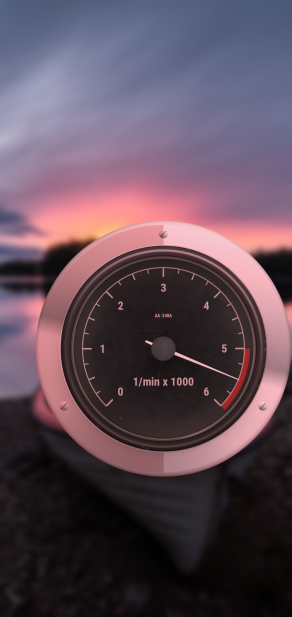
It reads 5500 rpm
